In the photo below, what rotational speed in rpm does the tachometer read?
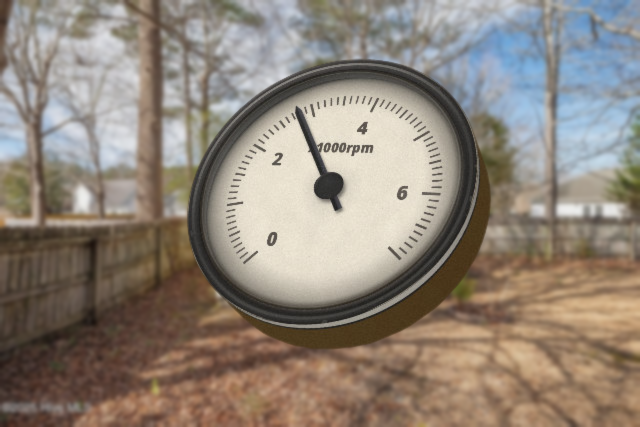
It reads 2800 rpm
